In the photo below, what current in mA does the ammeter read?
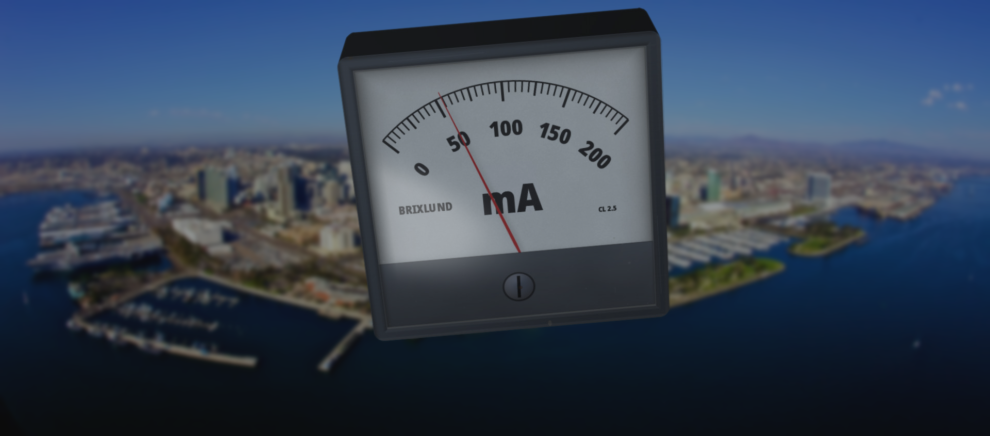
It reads 55 mA
